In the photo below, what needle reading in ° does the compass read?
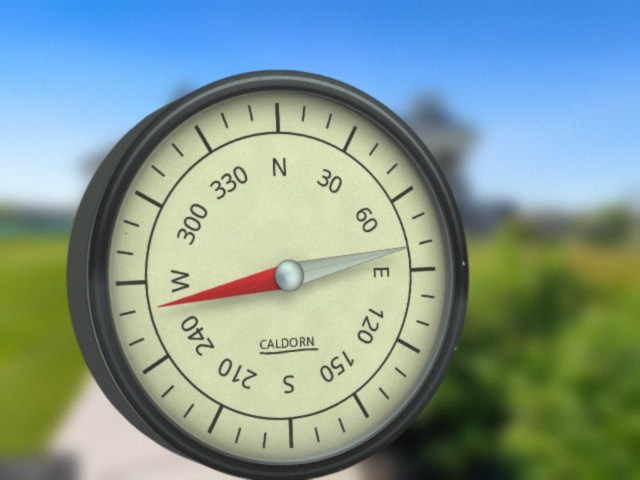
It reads 260 °
